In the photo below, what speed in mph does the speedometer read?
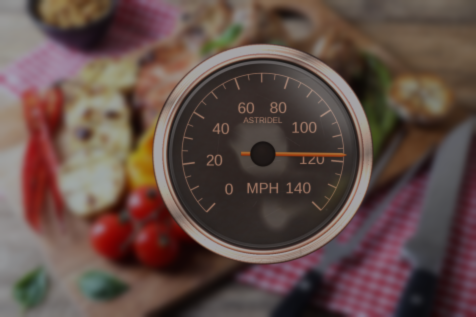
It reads 117.5 mph
